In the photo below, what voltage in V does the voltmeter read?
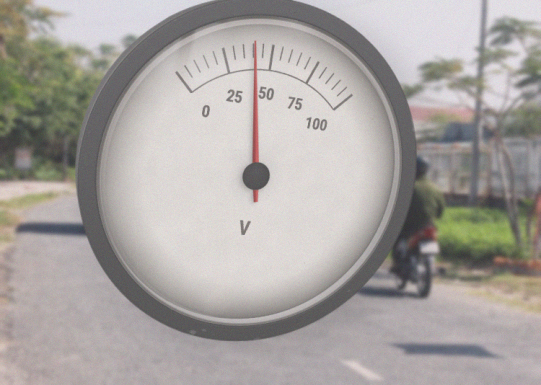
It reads 40 V
